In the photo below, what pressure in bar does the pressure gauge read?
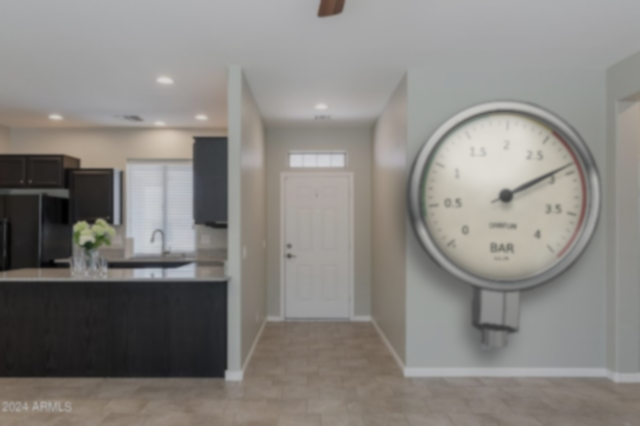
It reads 2.9 bar
